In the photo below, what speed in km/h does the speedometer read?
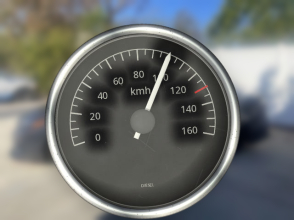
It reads 100 km/h
